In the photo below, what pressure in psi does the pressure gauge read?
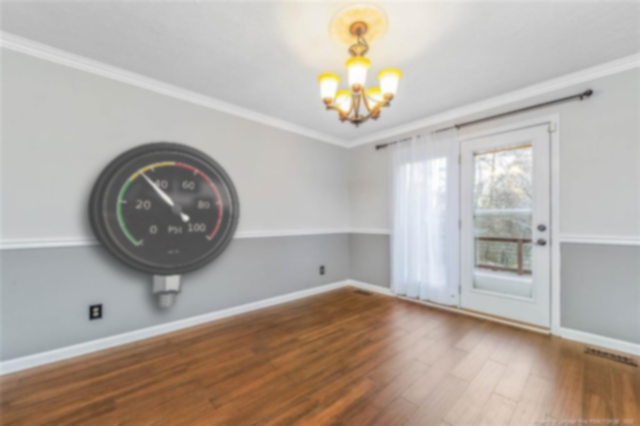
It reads 35 psi
